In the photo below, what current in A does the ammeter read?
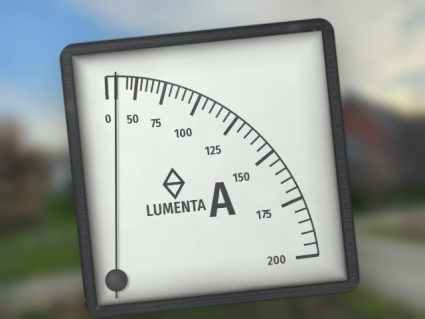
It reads 25 A
